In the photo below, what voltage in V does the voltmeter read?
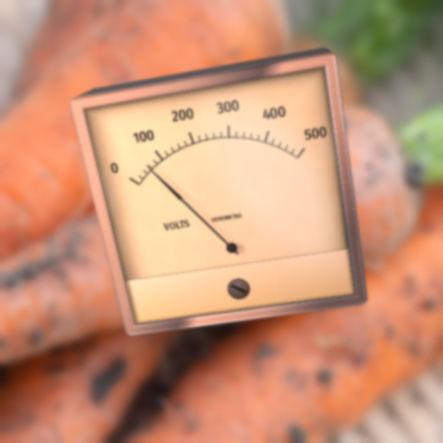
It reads 60 V
